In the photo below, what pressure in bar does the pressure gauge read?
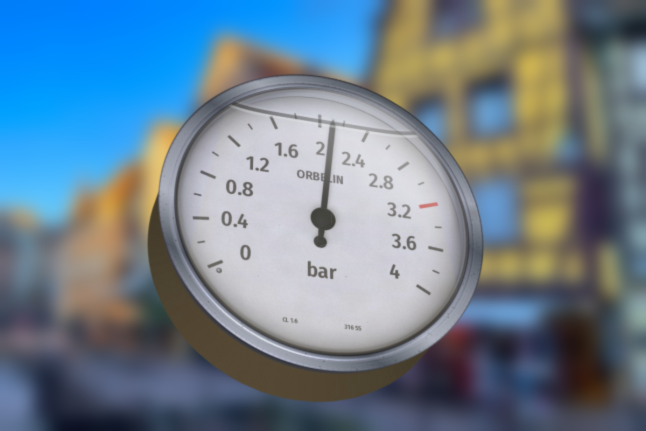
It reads 2.1 bar
